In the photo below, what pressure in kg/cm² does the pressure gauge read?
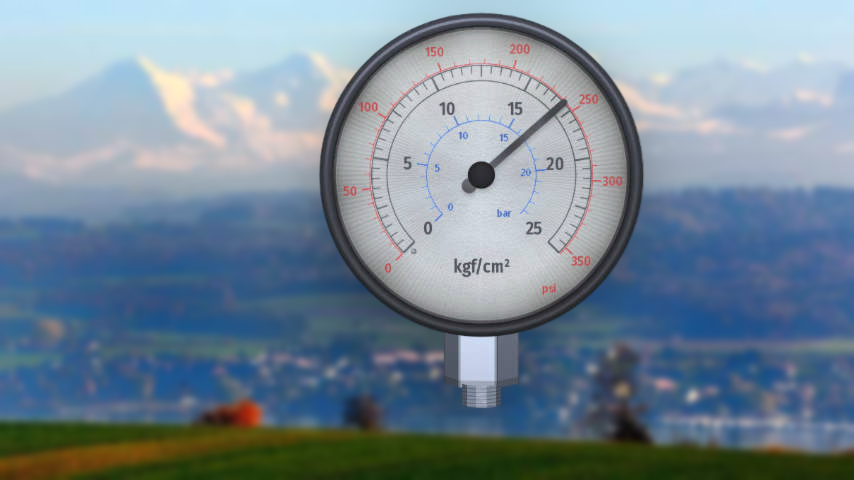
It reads 17 kg/cm²
